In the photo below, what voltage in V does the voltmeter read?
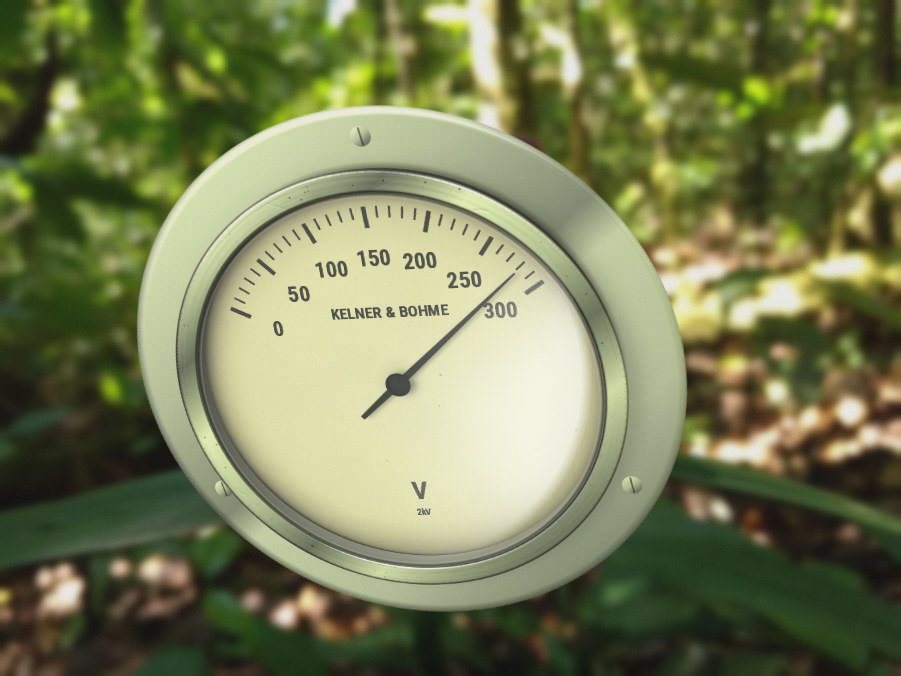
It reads 280 V
